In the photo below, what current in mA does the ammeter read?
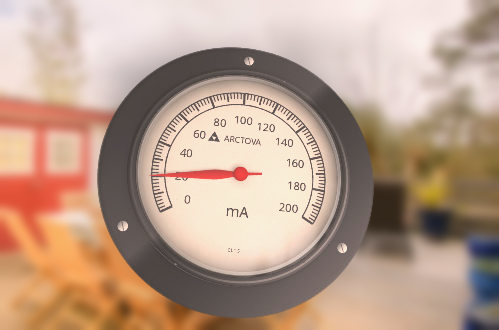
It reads 20 mA
